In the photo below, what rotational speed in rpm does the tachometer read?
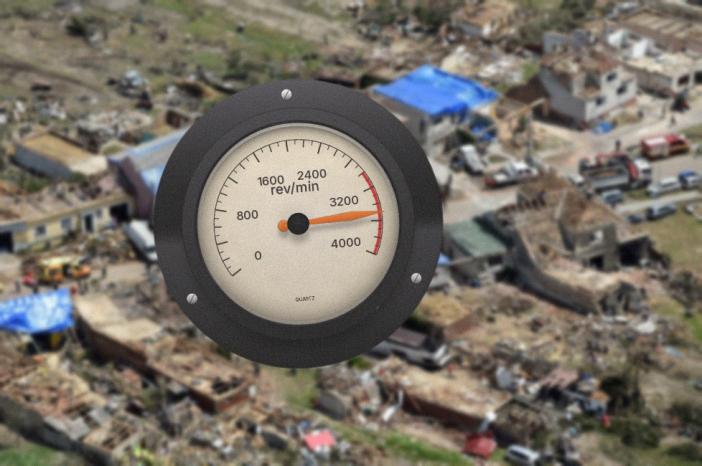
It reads 3500 rpm
